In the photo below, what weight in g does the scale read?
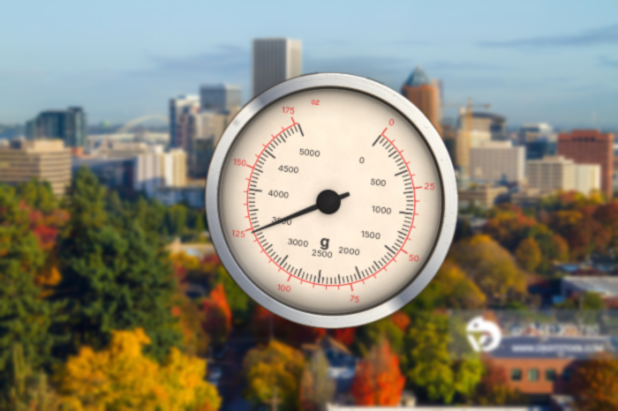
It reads 3500 g
